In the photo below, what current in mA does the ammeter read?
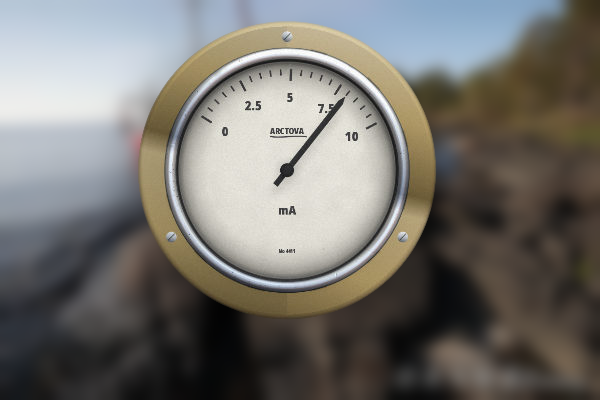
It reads 8 mA
